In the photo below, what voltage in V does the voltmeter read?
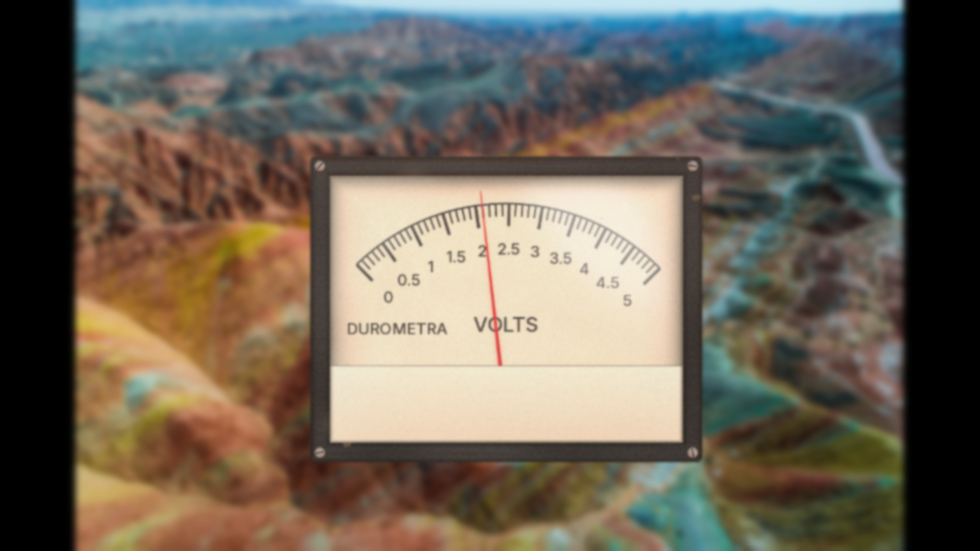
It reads 2.1 V
